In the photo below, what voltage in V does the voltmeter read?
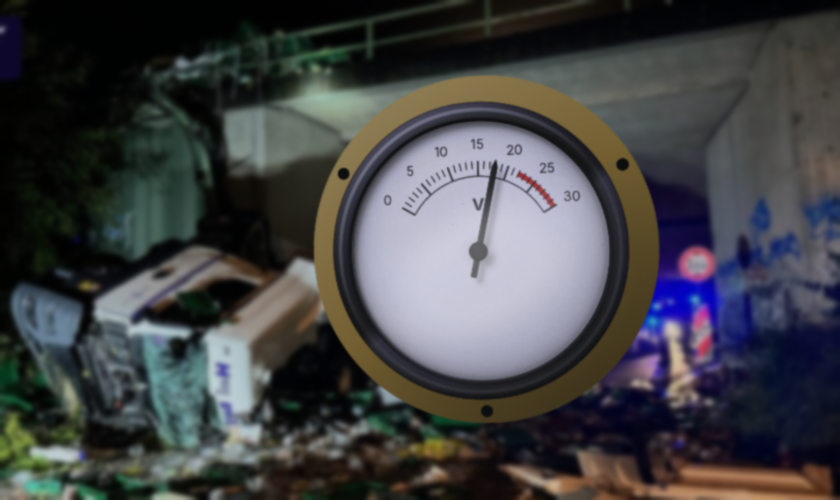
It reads 18 V
